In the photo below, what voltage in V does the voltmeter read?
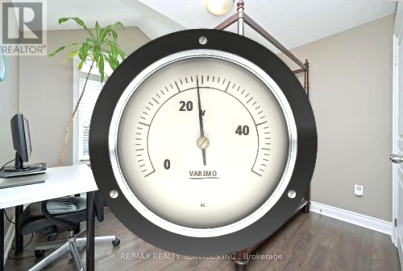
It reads 24 V
